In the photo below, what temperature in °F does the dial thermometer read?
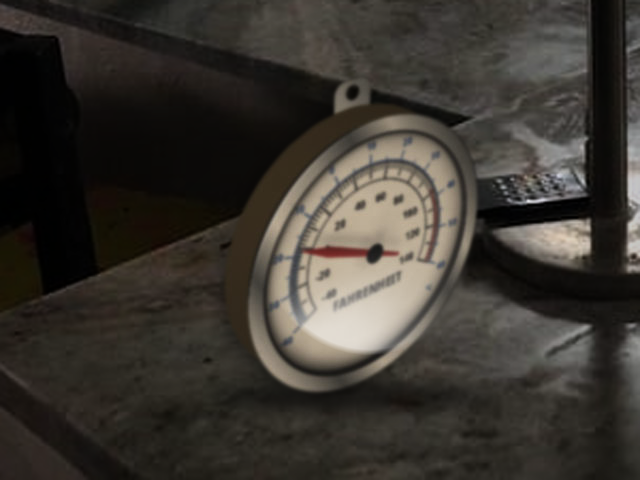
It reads 0 °F
